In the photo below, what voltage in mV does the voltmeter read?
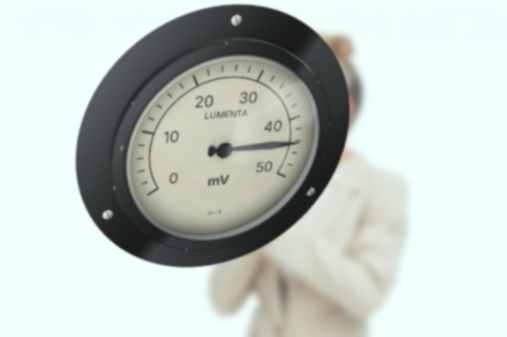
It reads 44 mV
